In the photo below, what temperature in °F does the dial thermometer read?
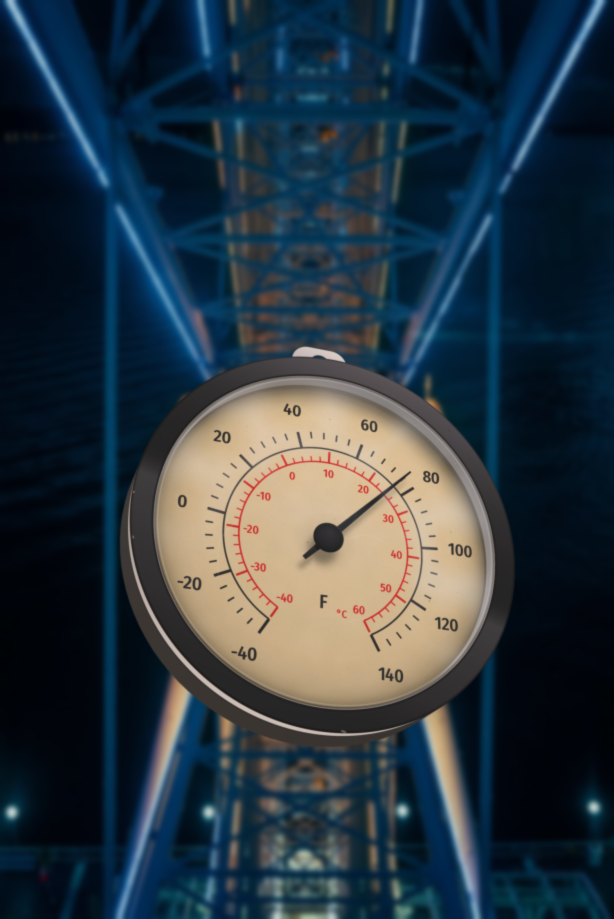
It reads 76 °F
